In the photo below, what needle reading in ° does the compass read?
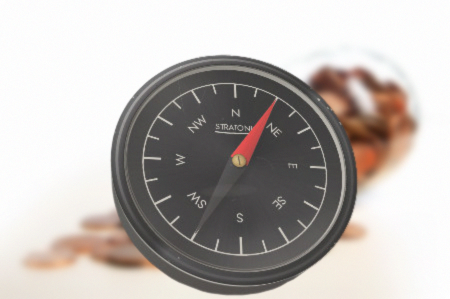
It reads 30 °
